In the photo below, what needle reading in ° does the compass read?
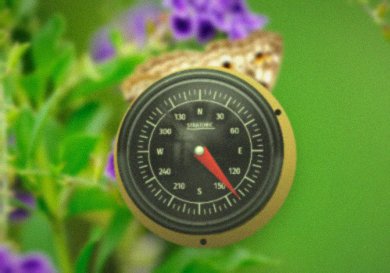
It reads 140 °
